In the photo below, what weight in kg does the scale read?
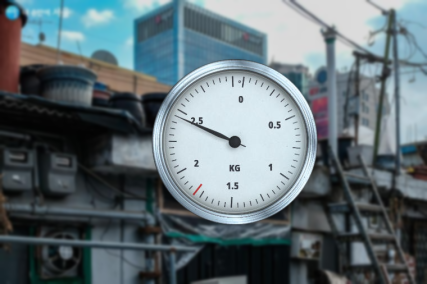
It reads 2.45 kg
